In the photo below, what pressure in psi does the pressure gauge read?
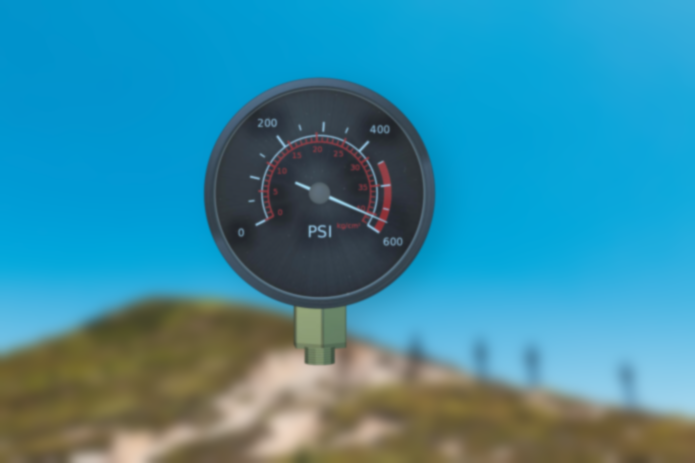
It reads 575 psi
